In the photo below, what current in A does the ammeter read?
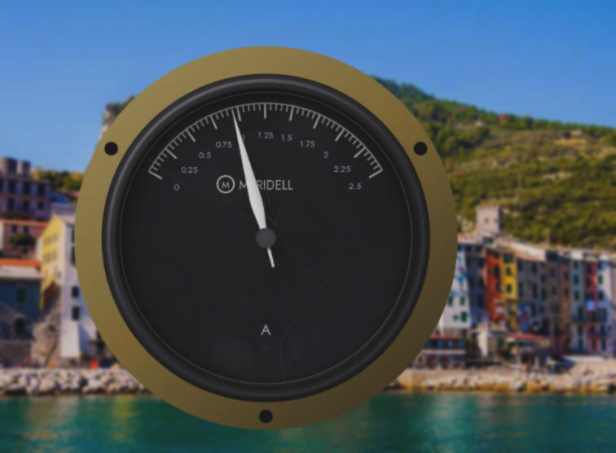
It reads 0.95 A
